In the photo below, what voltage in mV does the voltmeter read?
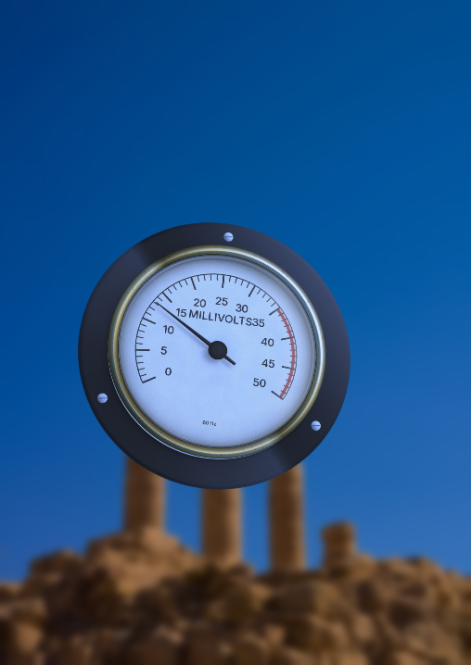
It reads 13 mV
